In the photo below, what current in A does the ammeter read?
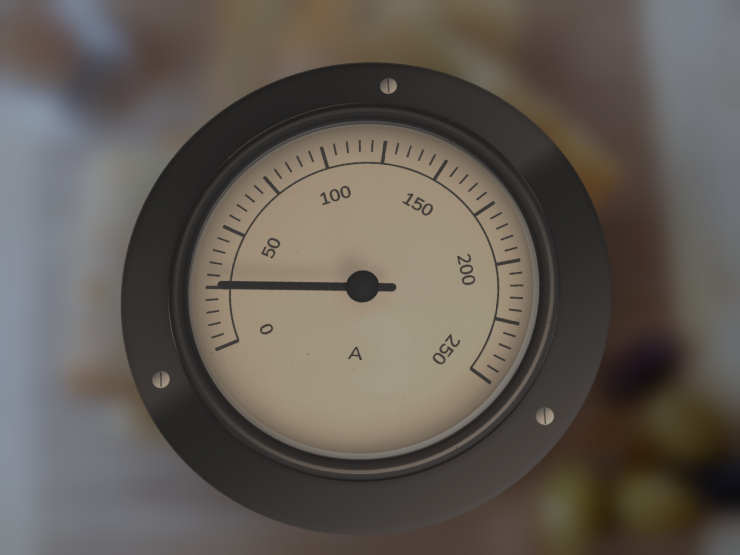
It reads 25 A
